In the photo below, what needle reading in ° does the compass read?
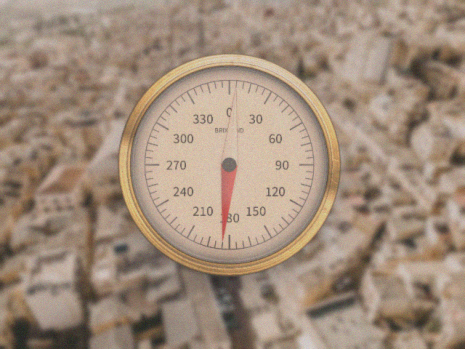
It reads 185 °
